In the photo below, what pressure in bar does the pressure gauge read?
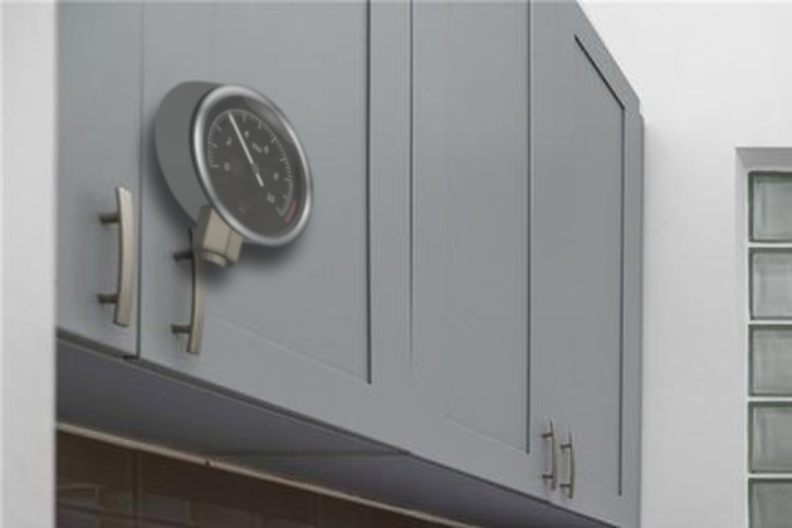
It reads 3 bar
